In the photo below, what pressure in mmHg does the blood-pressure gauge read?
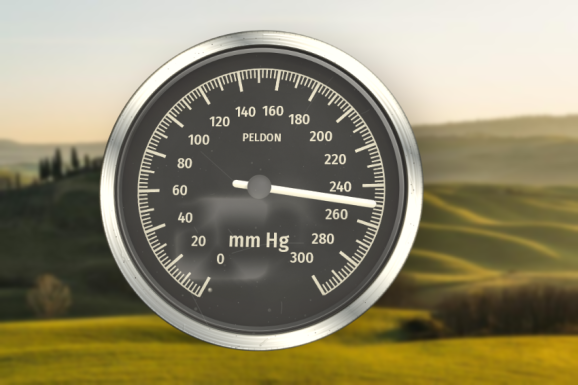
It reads 250 mmHg
